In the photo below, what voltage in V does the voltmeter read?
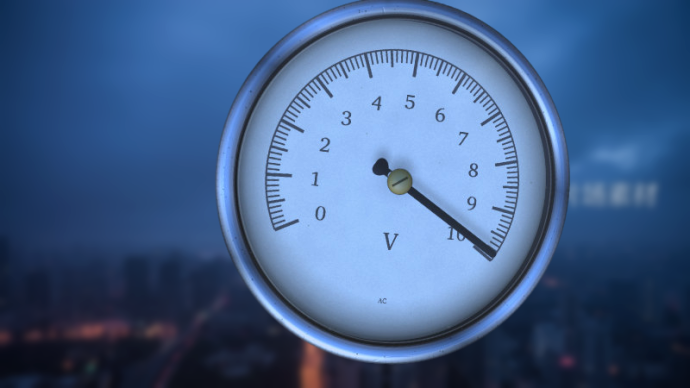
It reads 9.9 V
